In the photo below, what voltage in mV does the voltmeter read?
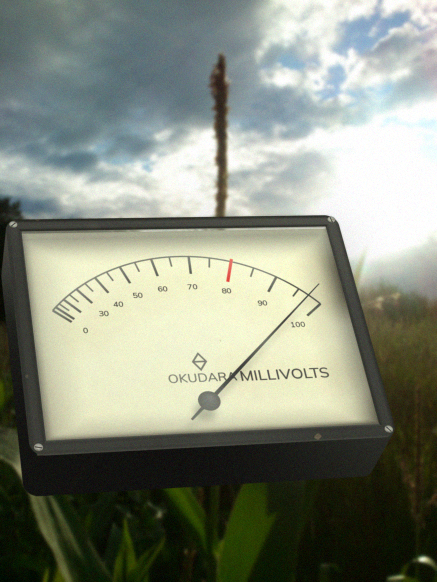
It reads 97.5 mV
